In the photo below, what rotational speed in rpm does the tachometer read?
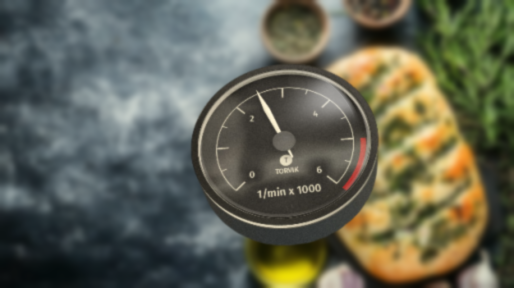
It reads 2500 rpm
